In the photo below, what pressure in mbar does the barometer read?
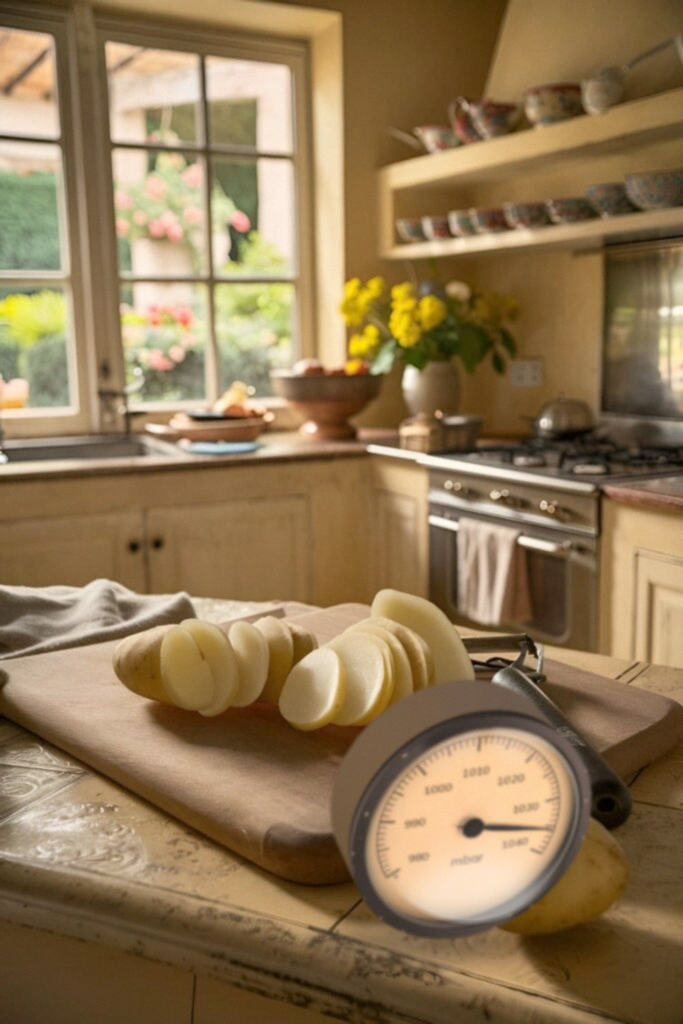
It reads 1035 mbar
